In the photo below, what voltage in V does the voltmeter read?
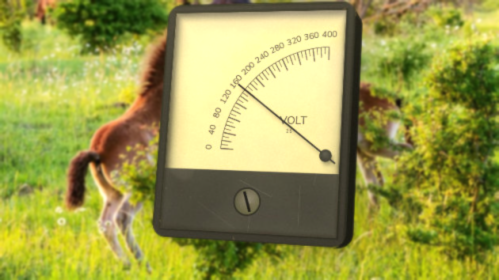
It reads 160 V
